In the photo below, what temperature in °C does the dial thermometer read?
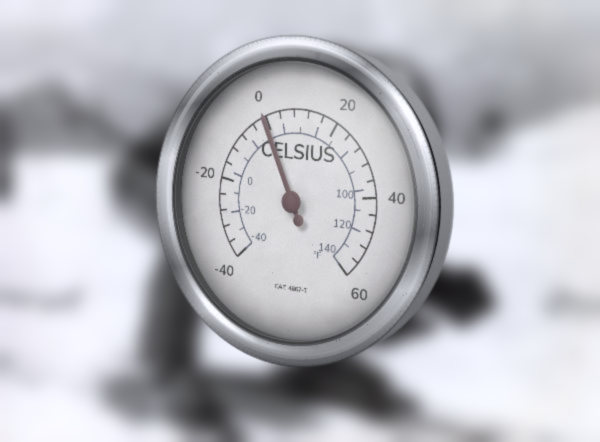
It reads 0 °C
